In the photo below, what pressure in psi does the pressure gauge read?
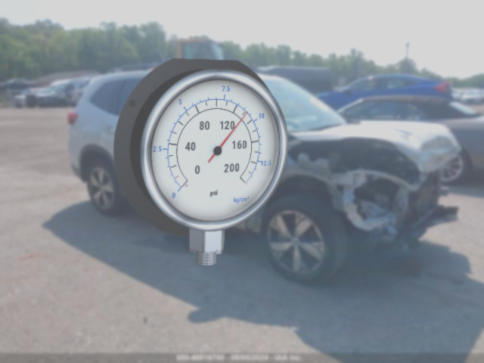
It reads 130 psi
